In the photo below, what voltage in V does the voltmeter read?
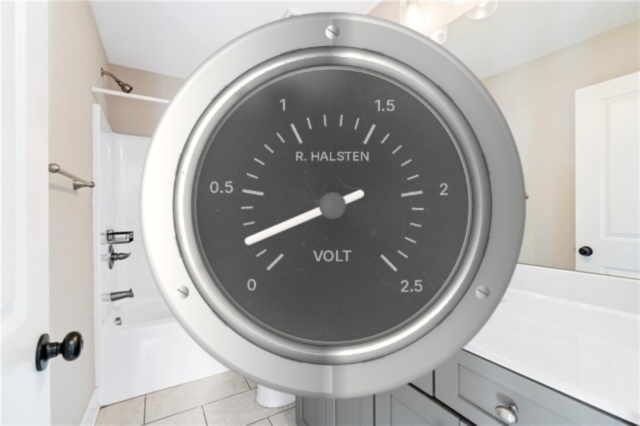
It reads 0.2 V
